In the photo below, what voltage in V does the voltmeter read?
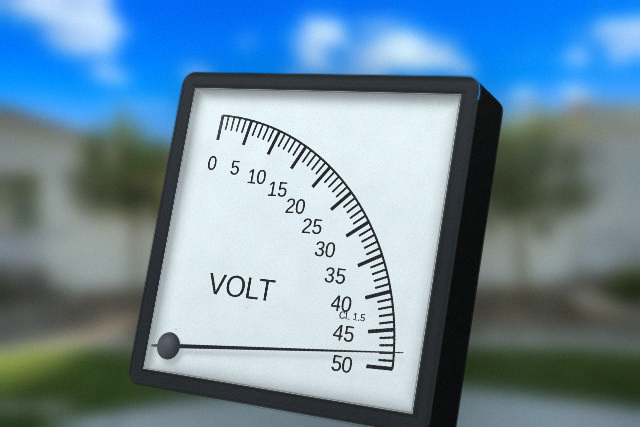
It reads 48 V
